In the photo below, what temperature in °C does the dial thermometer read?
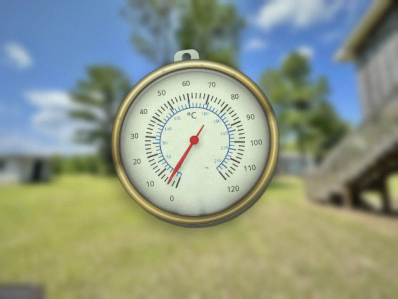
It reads 4 °C
